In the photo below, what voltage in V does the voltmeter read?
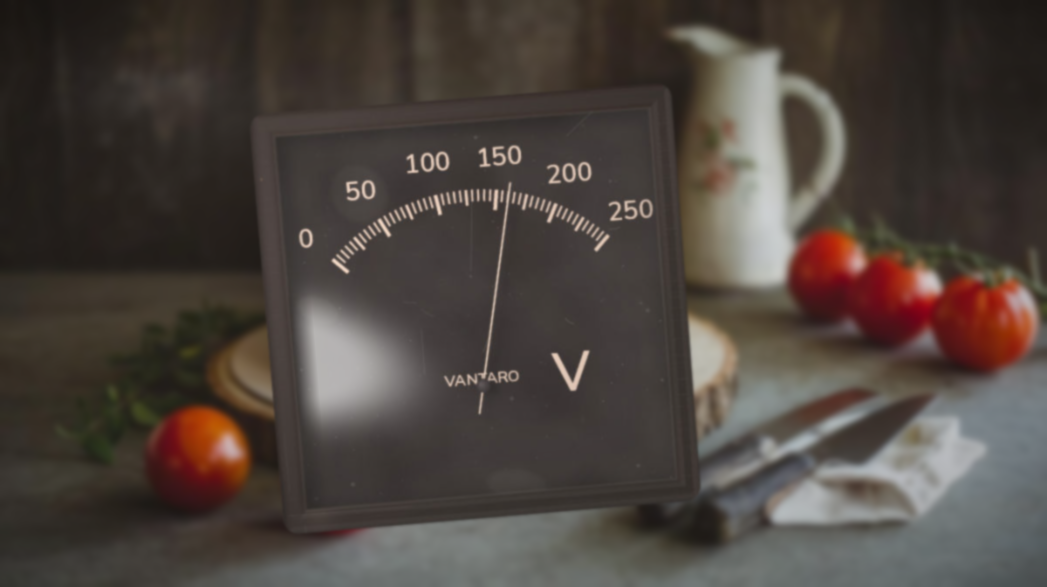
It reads 160 V
